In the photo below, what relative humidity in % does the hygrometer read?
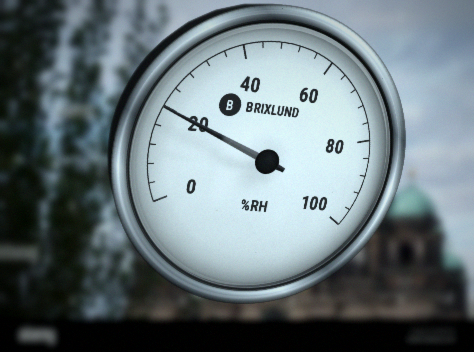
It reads 20 %
